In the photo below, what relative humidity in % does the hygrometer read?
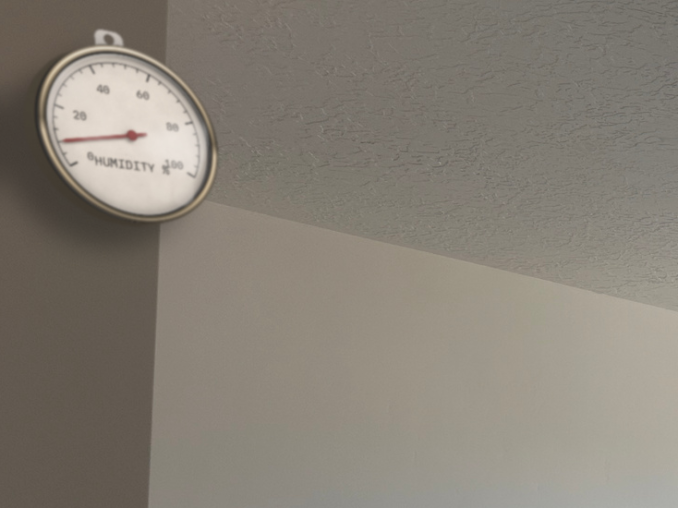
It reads 8 %
